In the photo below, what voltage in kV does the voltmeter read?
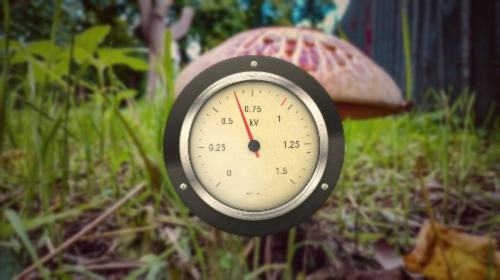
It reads 0.65 kV
